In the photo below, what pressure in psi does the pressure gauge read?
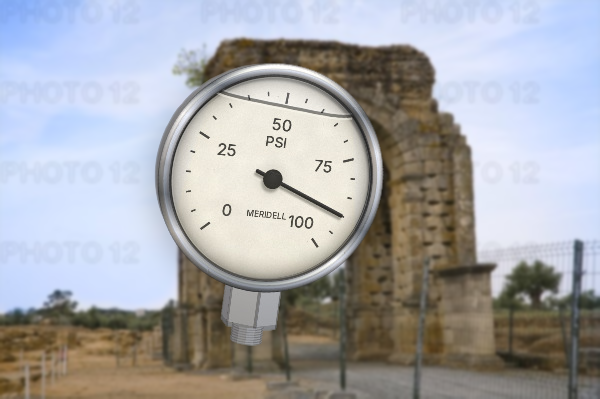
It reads 90 psi
